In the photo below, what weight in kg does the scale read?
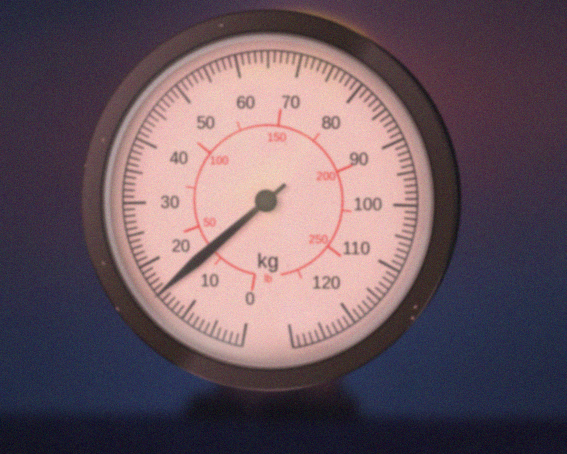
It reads 15 kg
